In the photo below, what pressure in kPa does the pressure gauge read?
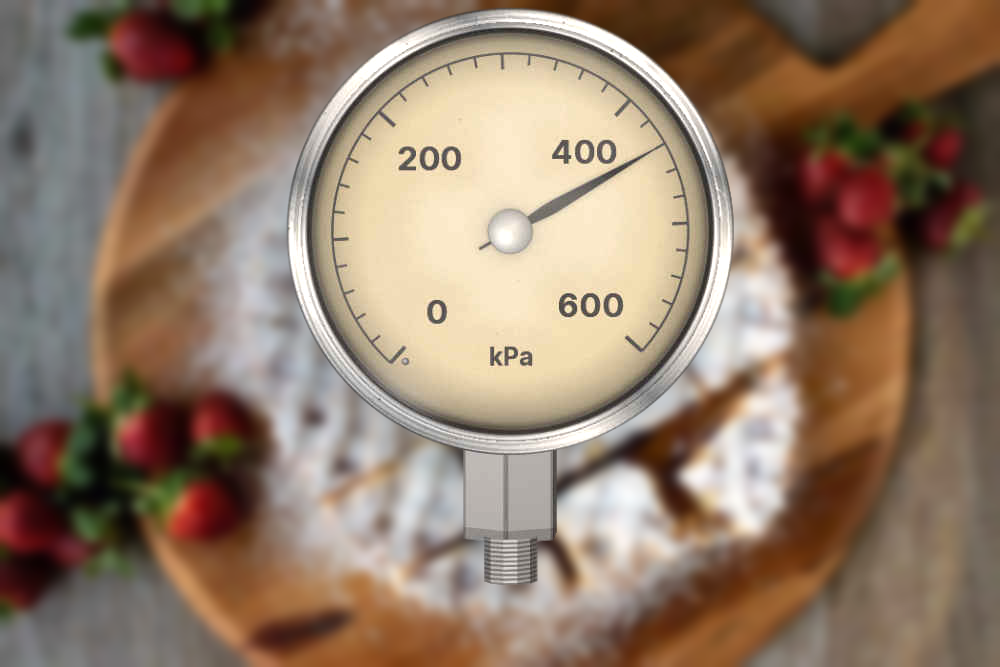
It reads 440 kPa
